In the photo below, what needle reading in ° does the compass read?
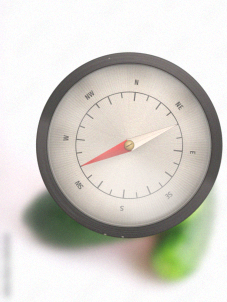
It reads 240 °
